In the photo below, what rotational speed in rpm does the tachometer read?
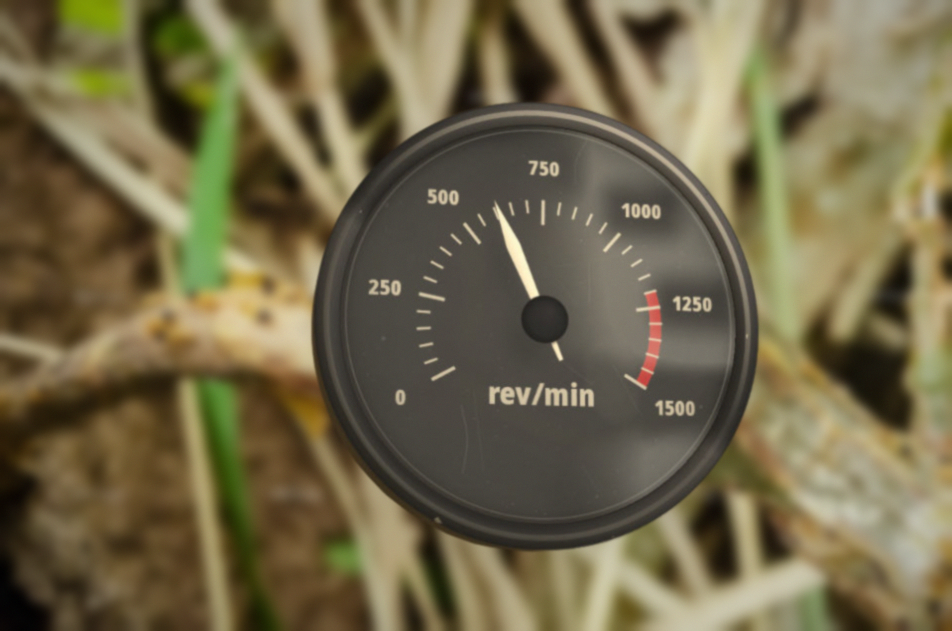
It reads 600 rpm
